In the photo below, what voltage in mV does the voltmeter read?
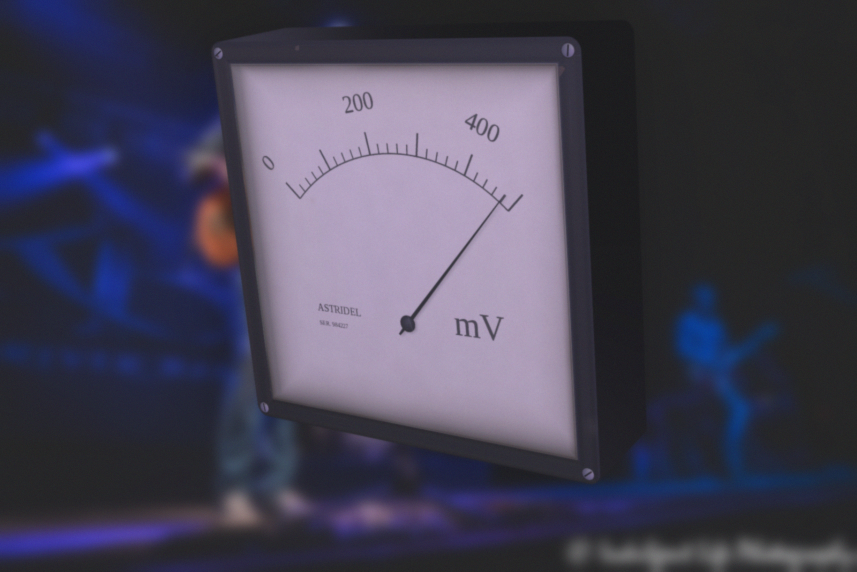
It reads 480 mV
